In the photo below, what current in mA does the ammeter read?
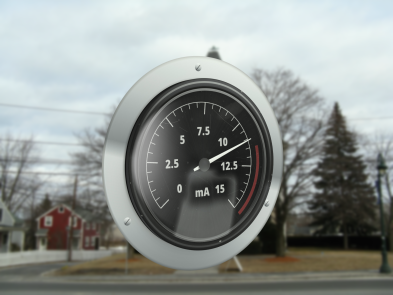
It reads 11 mA
